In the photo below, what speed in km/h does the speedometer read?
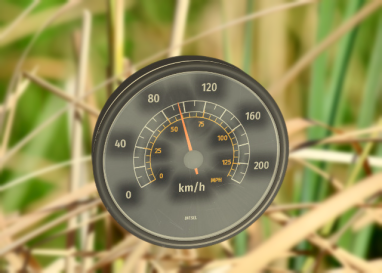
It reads 95 km/h
